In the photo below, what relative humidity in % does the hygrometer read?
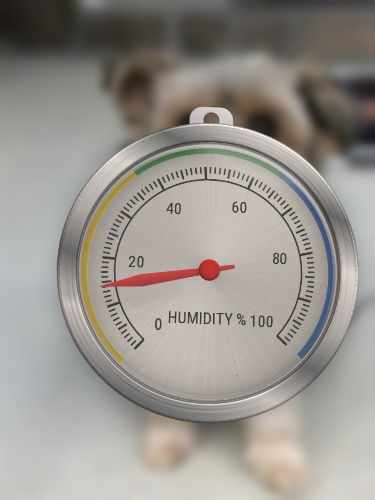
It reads 14 %
